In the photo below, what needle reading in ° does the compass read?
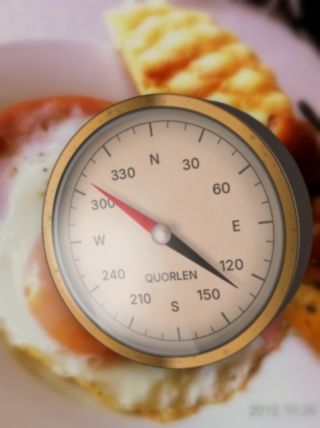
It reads 310 °
